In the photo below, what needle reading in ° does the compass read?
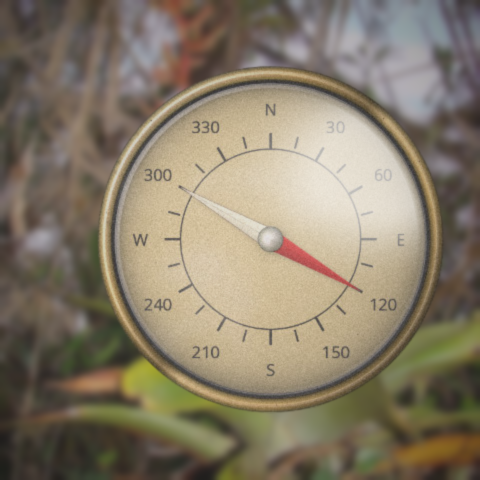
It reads 120 °
